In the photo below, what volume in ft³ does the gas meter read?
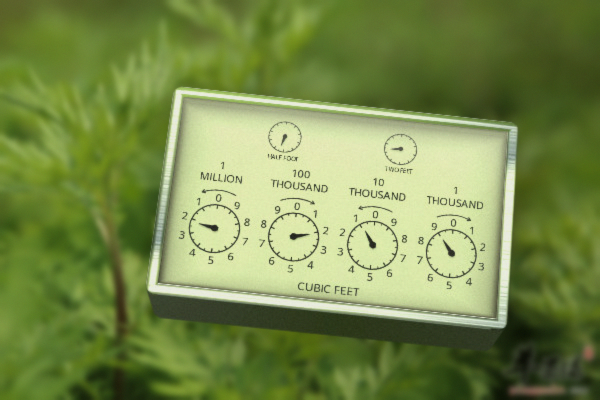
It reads 220900 ft³
